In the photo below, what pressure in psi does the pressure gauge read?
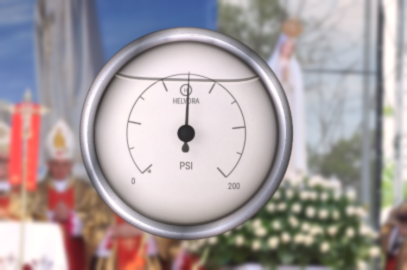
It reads 100 psi
